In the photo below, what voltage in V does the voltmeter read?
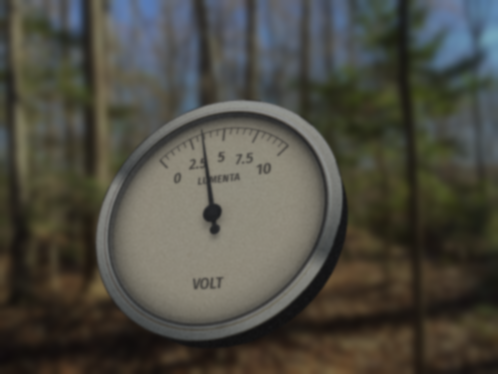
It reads 3.5 V
